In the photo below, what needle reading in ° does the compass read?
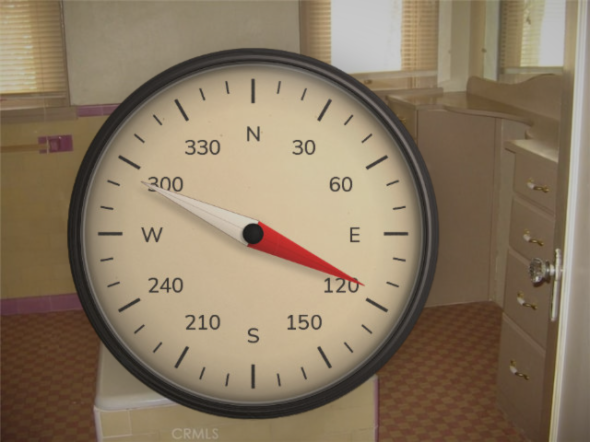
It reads 115 °
